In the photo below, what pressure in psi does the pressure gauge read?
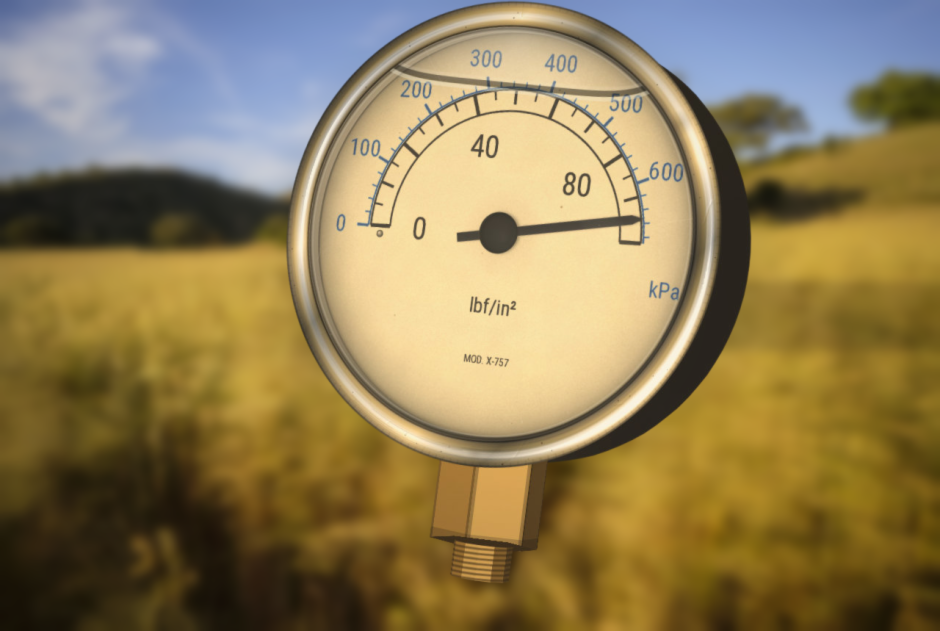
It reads 95 psi
